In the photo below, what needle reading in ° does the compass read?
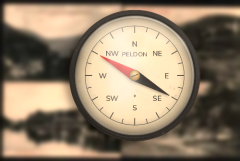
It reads 300 °
